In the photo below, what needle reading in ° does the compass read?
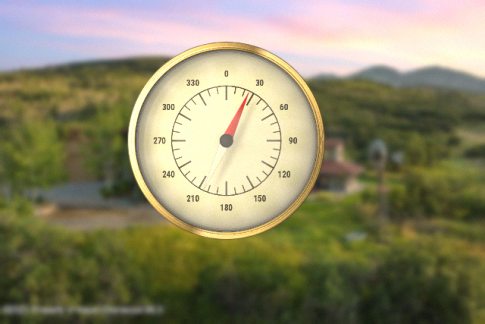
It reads 25 °
